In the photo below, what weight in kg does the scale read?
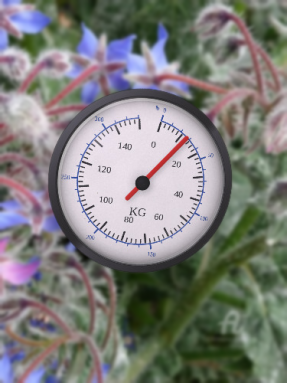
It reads 12 kg
